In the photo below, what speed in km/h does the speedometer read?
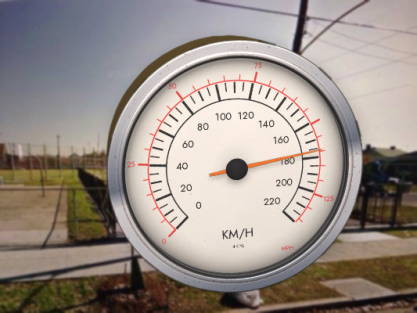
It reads 175 km/h
